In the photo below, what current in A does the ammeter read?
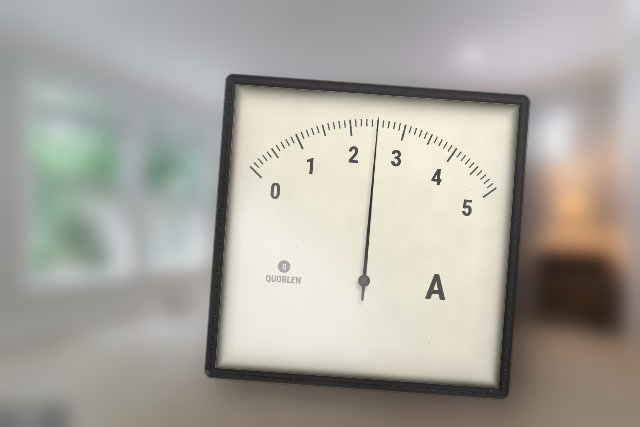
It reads 2.5 A
